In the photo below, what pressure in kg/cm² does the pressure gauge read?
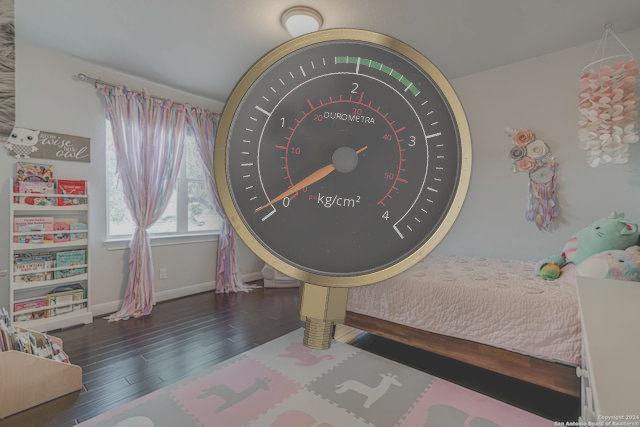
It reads 0.1 kg/cm²
